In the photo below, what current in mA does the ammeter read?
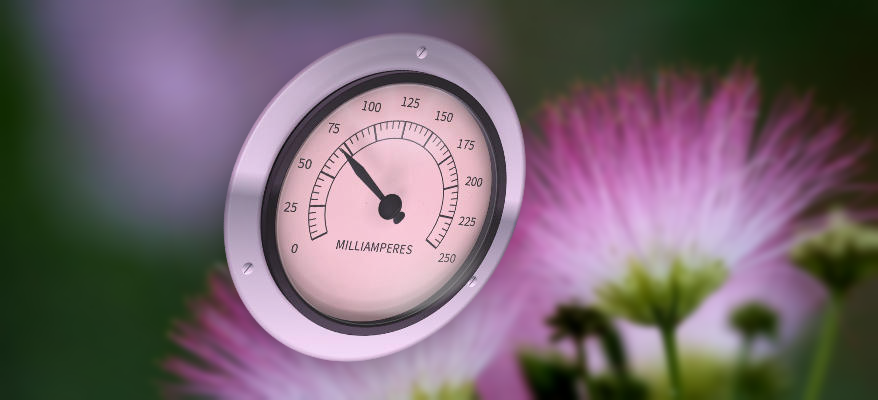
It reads 70 mA
